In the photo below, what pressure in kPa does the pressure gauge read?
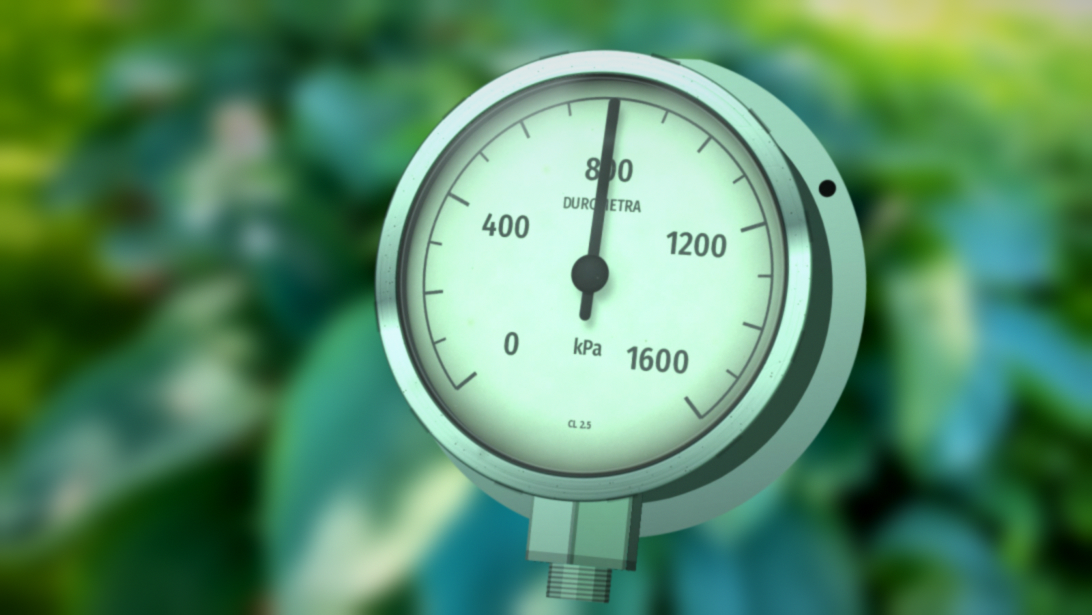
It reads 800 kPa
